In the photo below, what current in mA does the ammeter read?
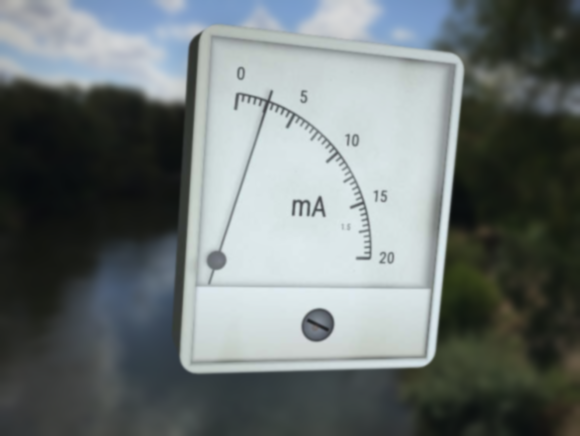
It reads 2.5 mA
